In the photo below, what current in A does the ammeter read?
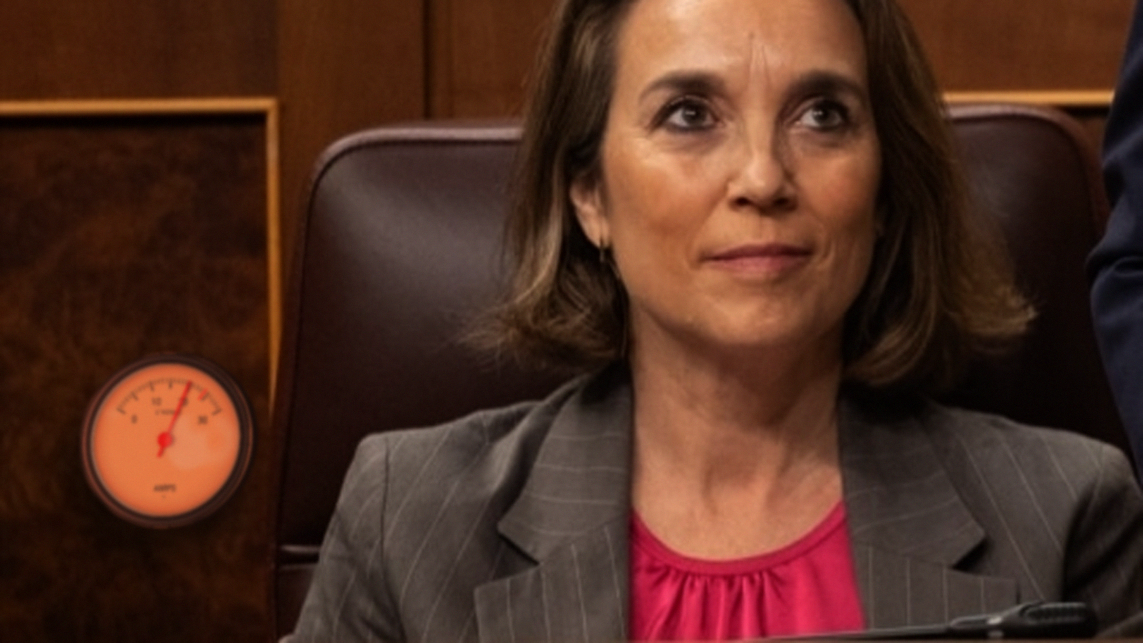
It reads 20 A
